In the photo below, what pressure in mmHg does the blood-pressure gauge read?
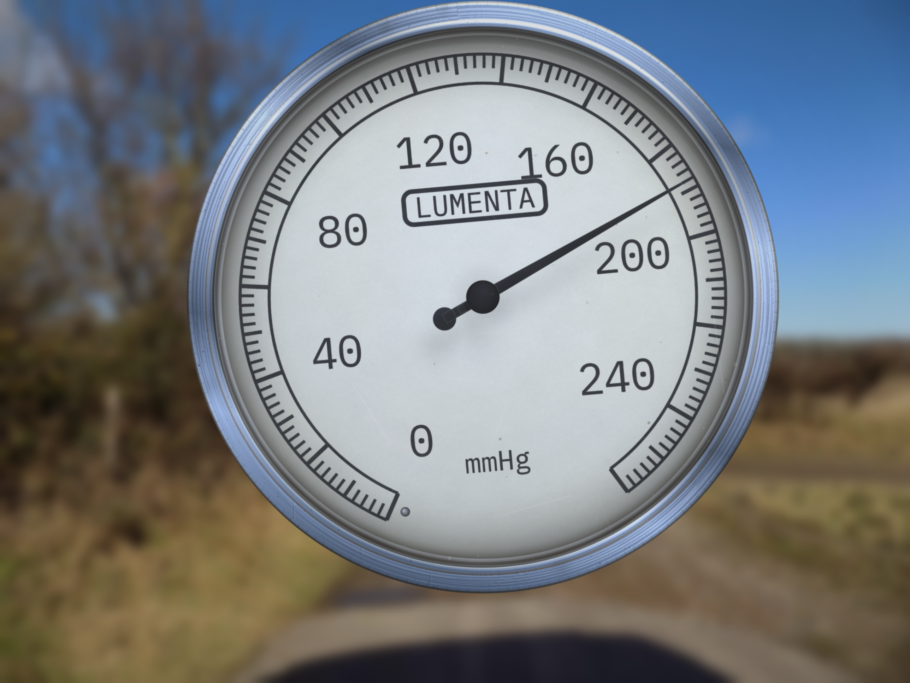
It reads 188 mmHg
